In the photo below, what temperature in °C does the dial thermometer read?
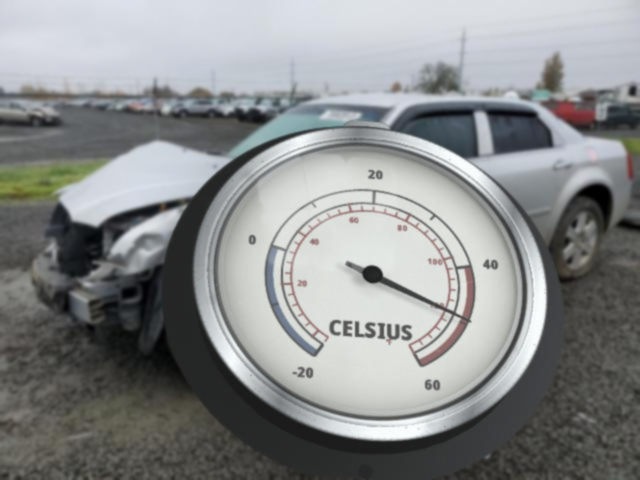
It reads 50 °C
